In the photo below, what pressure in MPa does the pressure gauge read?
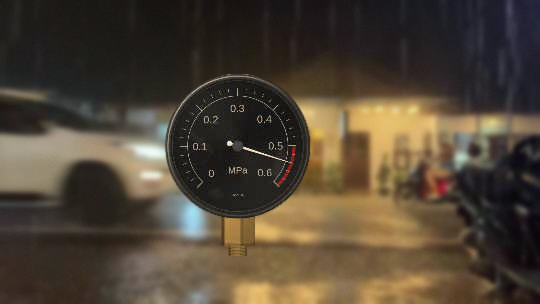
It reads 0.54 MPa
